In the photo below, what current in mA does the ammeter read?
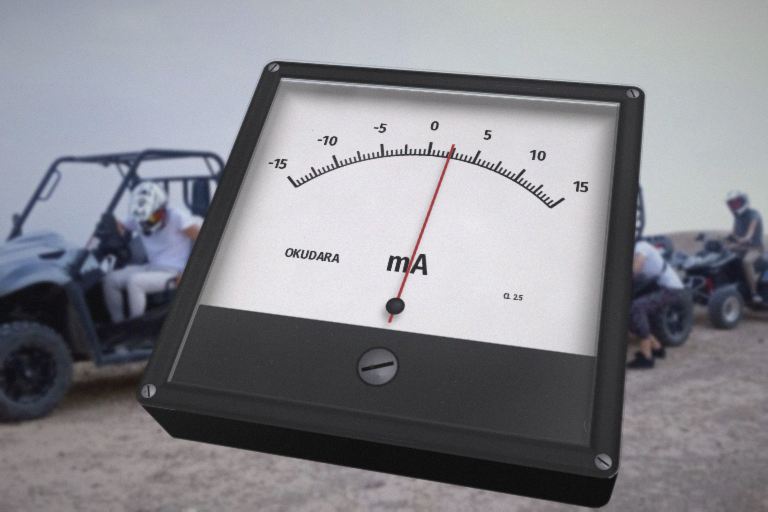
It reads 2.5 mA
